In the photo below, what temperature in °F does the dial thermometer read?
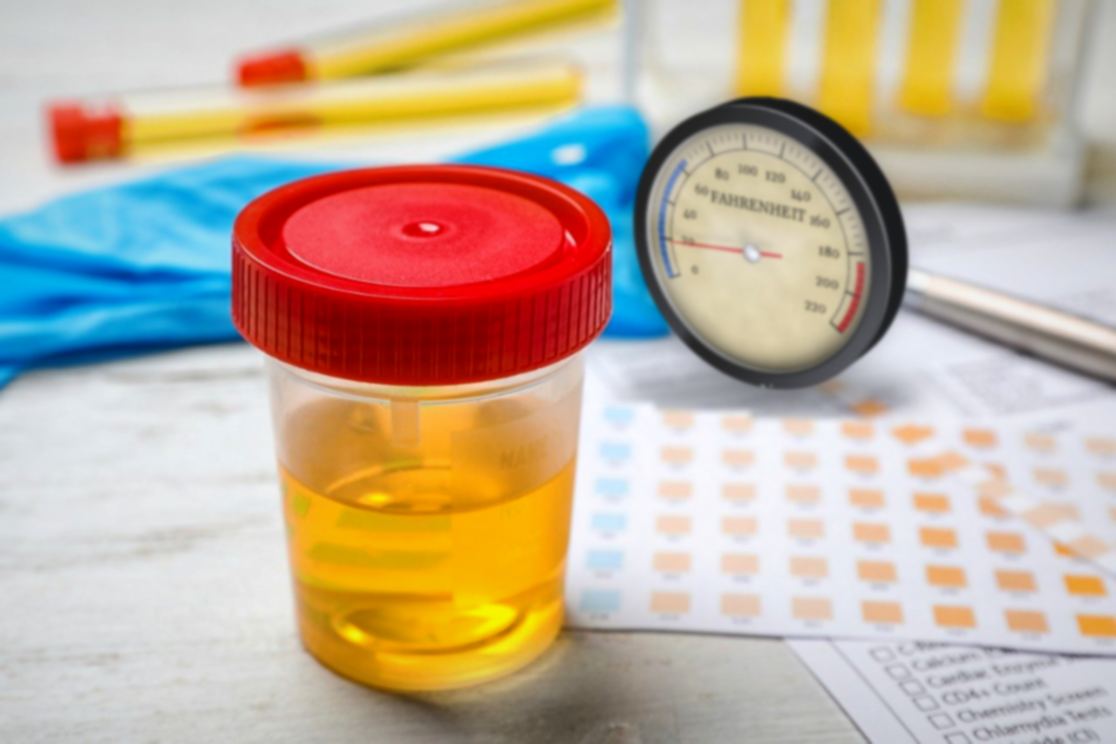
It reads 20 °F
